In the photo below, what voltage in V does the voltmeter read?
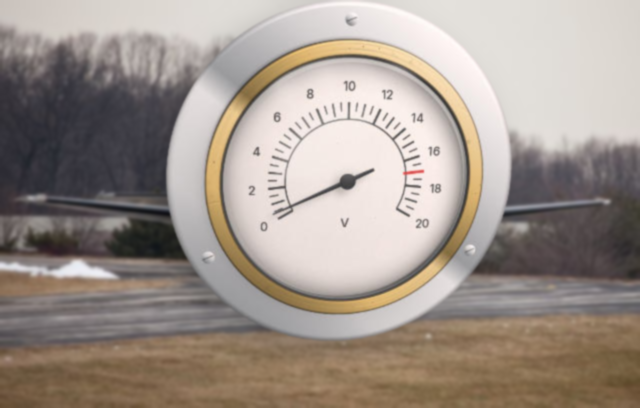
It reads 0.5 V
